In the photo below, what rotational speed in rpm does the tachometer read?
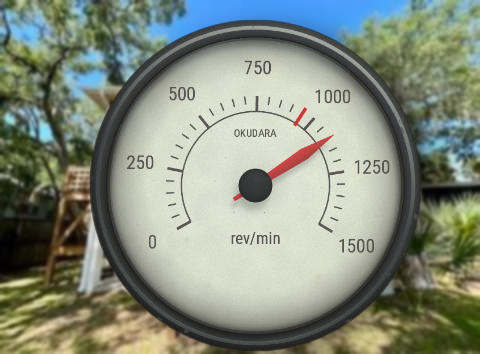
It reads 1100 rpm
